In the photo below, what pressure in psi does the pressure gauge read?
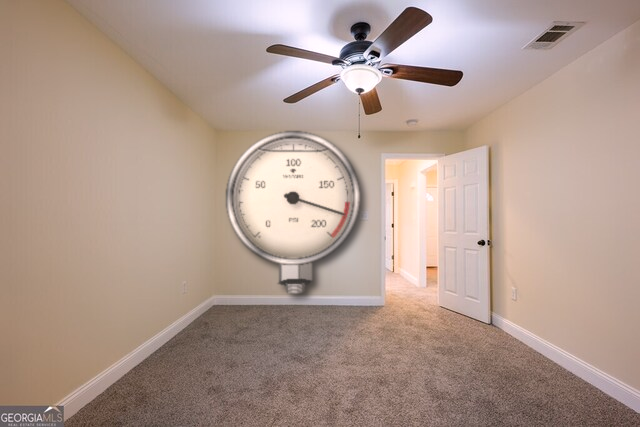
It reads 180 psi
